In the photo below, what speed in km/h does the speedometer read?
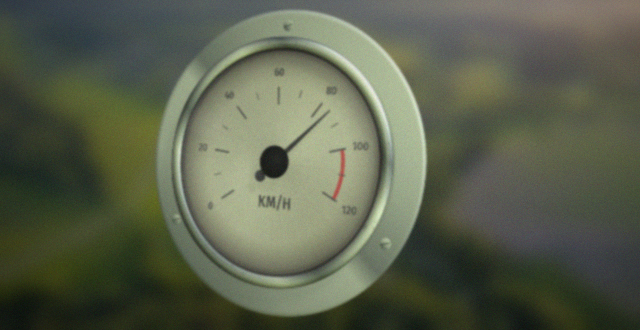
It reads 85 km/h
